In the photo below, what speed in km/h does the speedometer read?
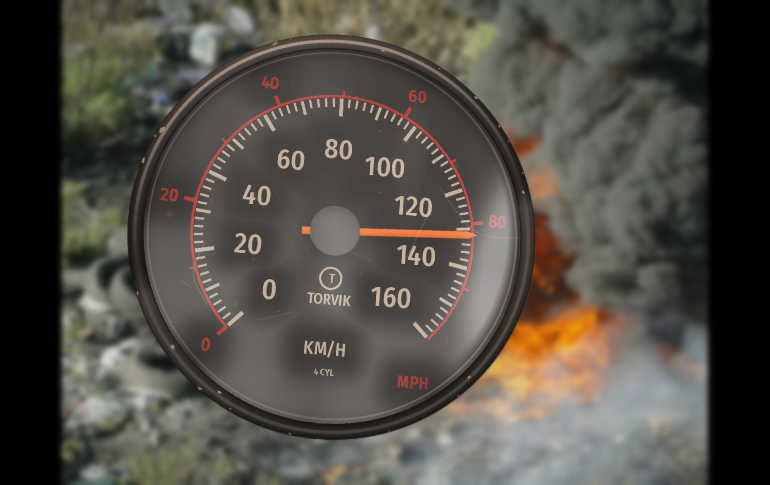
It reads 132 km/h
